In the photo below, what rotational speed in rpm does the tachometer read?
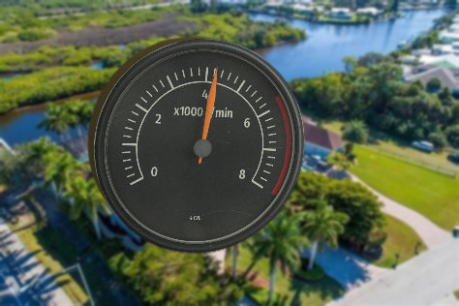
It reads 4200 rpm
